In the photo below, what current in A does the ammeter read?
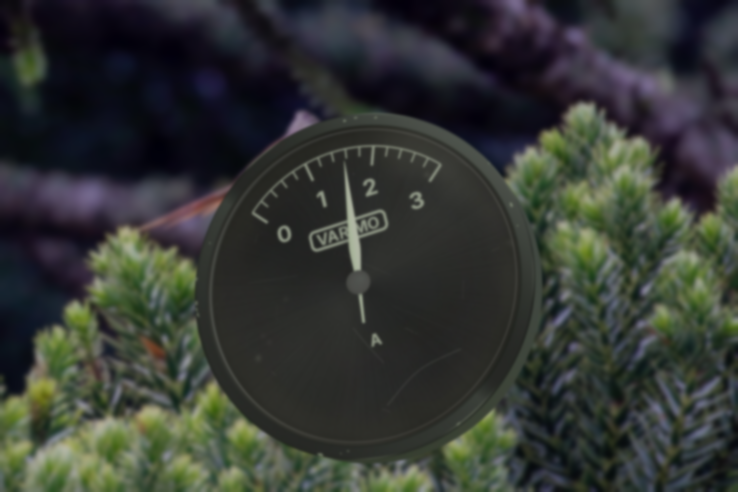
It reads 1.6 A
